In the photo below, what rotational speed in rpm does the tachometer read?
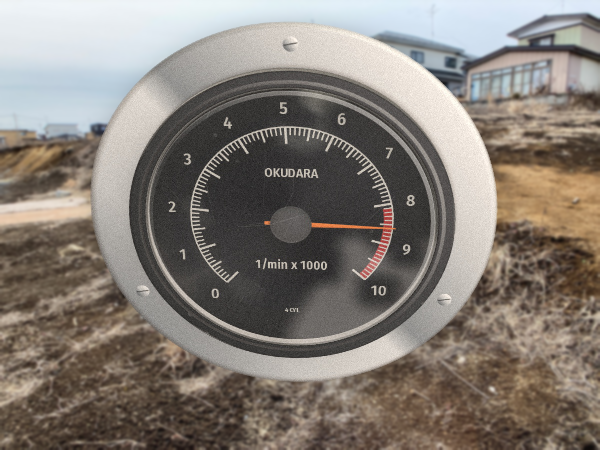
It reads 8500 rpm
